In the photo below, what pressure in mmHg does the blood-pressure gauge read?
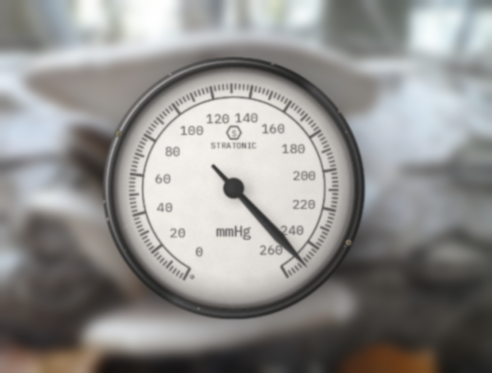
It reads 250 mmHg
